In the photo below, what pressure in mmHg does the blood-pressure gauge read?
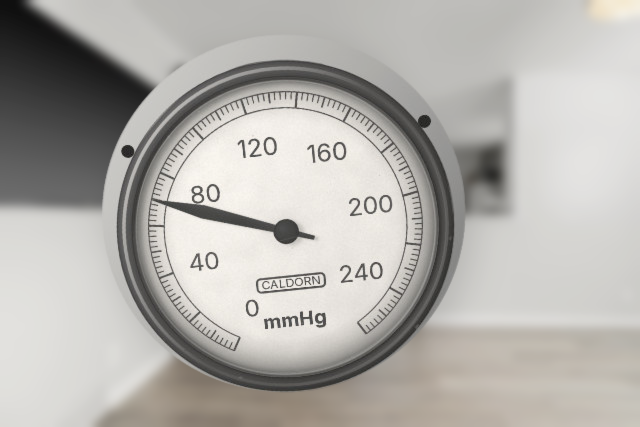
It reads 70 mmHg
